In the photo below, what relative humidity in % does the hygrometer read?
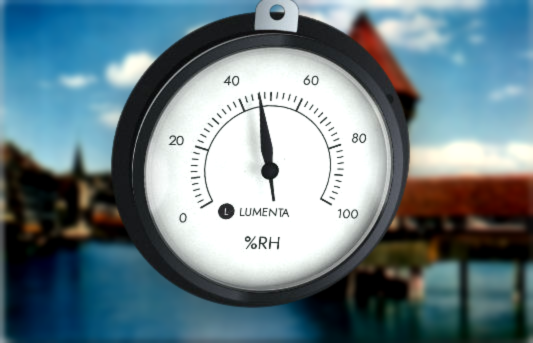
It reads 46 %
